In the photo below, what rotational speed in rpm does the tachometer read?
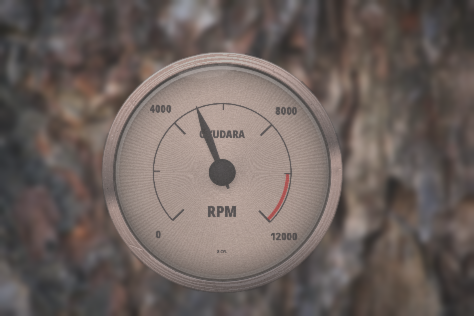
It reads 5000 rpm
